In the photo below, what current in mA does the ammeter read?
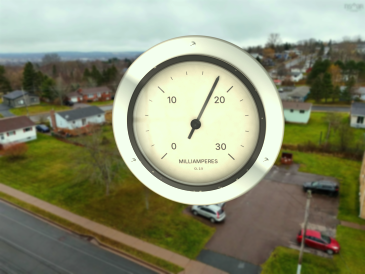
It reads 18 mA
